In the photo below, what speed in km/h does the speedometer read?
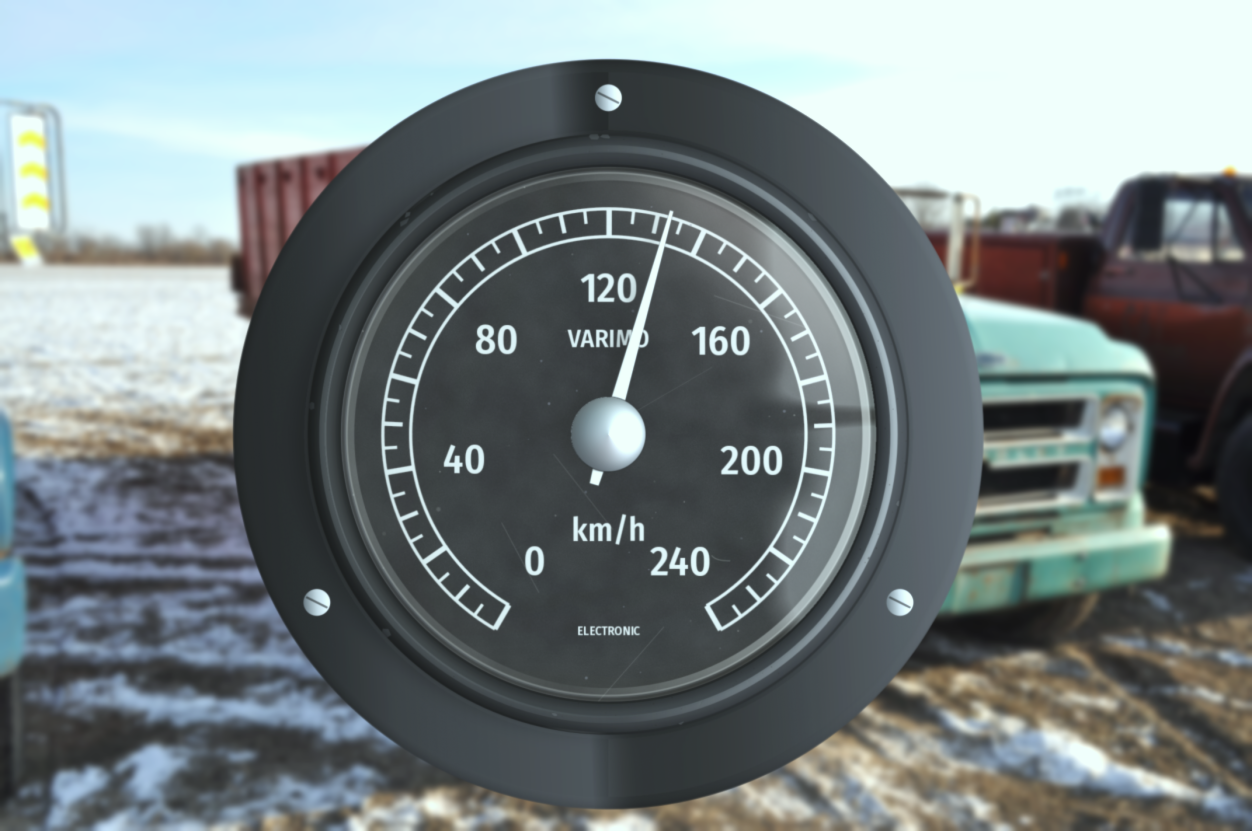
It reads 132.5 km/h
